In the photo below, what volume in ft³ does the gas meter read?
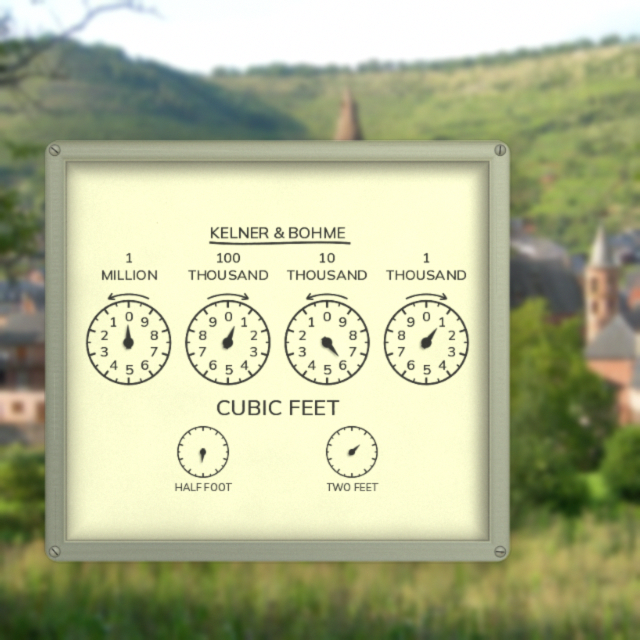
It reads 6100 ft³
